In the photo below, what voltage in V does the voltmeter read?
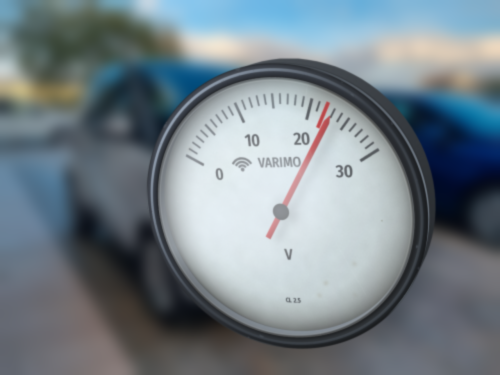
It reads 23 V
